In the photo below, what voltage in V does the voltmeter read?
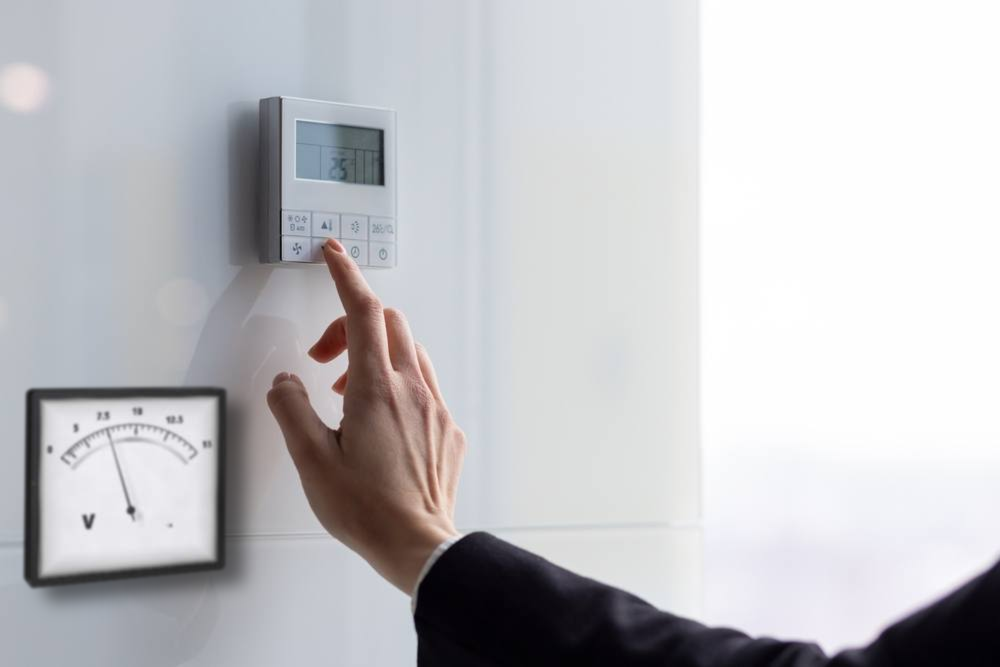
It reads 7.5 V
